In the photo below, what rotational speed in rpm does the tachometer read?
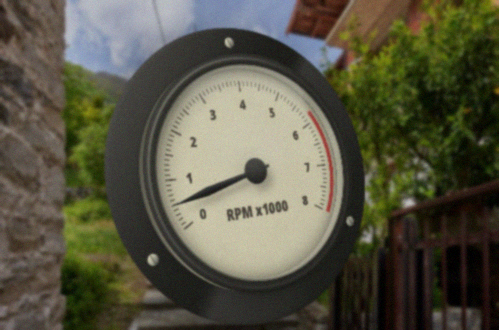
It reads 500 rpm
